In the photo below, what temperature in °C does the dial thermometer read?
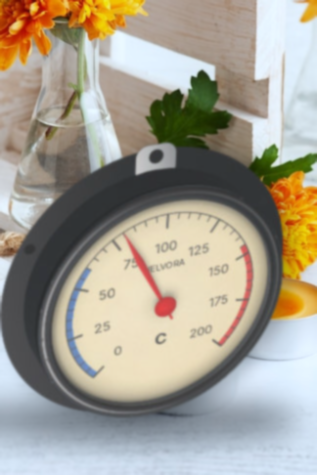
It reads 80 °C
